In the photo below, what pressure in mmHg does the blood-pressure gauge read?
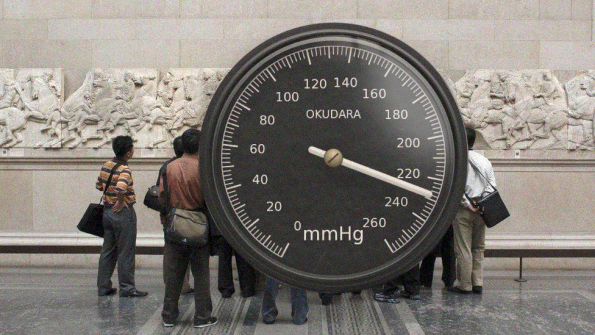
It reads 228 mmHg
